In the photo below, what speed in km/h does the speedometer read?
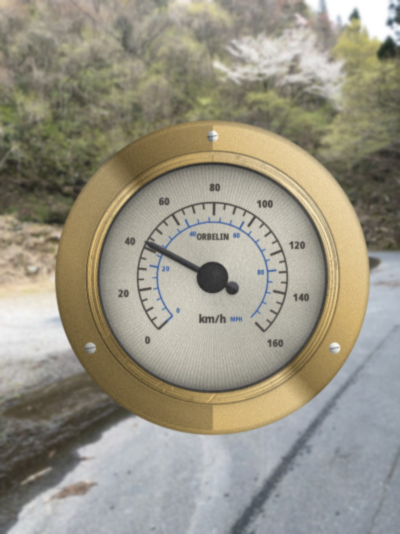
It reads 42.5 km/h
